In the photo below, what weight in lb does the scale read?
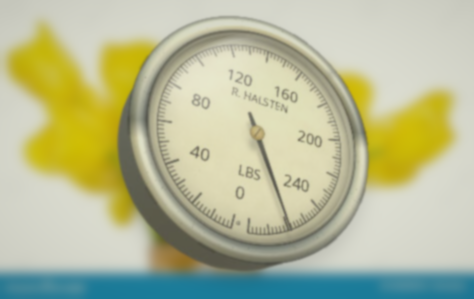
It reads 260 lb
